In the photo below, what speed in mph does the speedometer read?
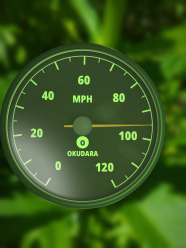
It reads 95 mph
